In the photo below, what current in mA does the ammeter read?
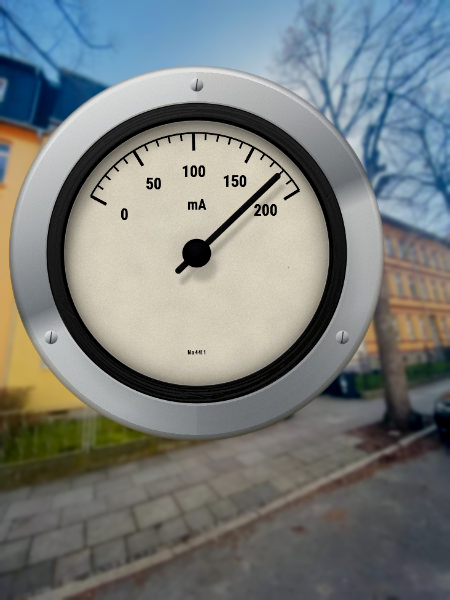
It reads 180 mA
